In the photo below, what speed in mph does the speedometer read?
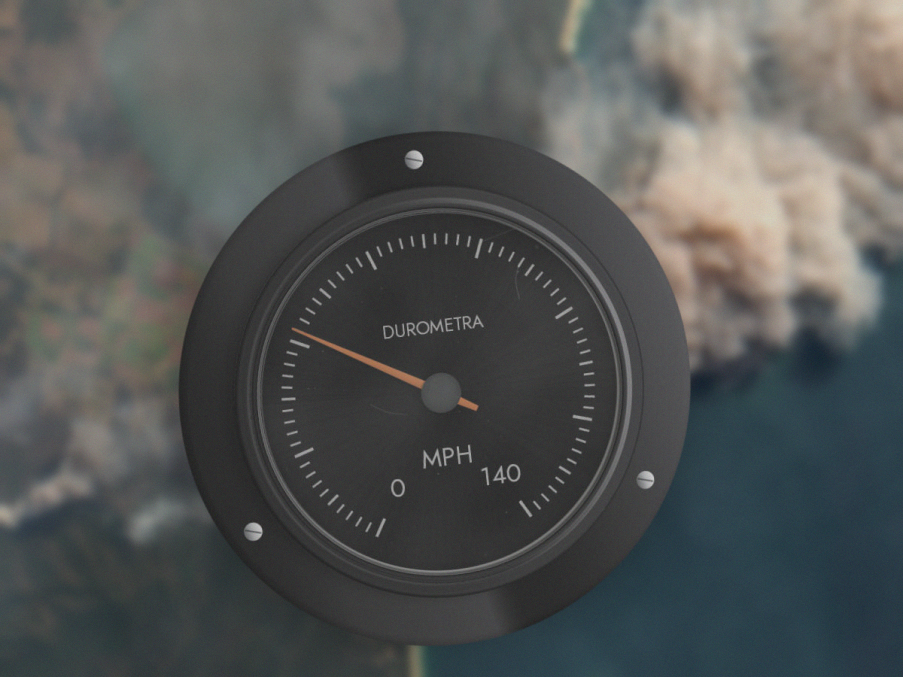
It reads 42 mph
